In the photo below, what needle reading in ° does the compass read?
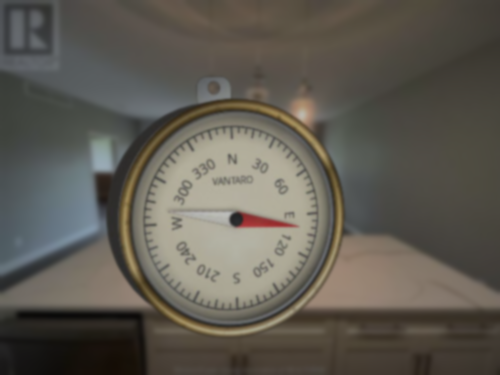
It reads 100 °
